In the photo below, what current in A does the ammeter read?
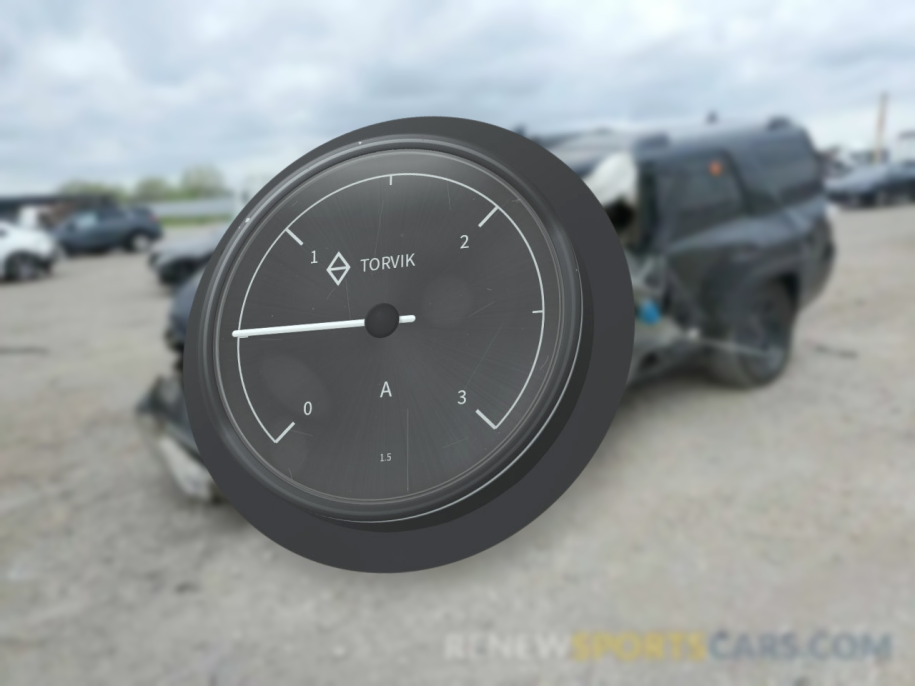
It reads 0.5 A
